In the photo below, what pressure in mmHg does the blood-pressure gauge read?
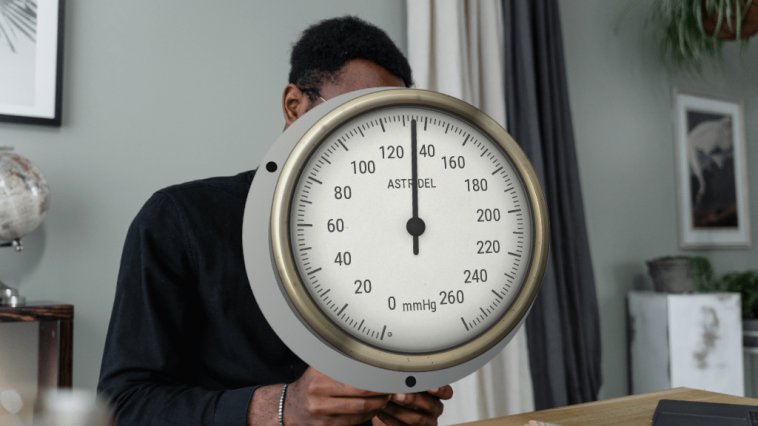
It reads 134 mmHg
